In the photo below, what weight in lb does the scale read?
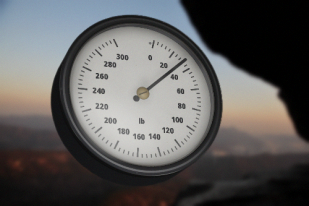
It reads 32 lb
